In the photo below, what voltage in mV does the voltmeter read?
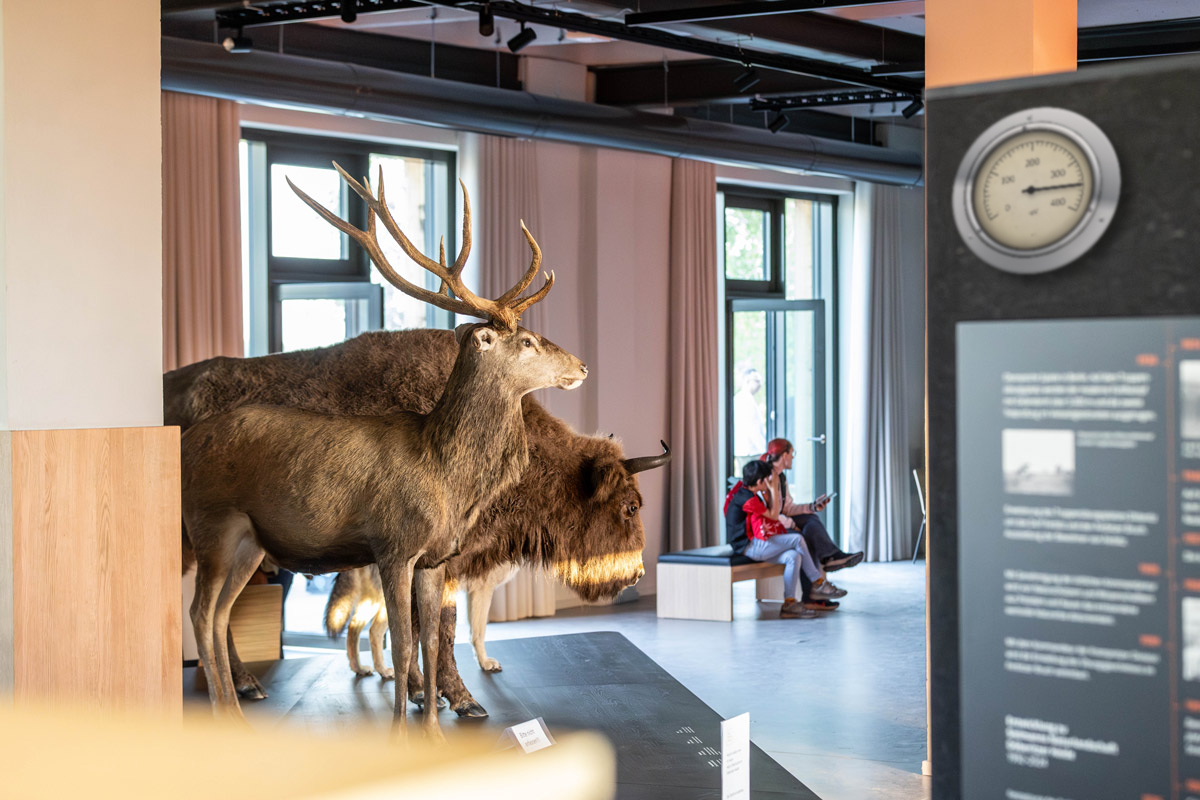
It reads 350 mV
